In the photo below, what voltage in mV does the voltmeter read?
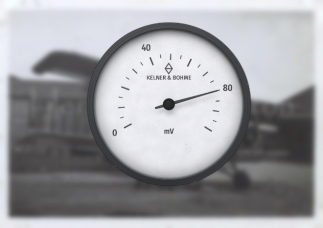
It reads 80 mV
